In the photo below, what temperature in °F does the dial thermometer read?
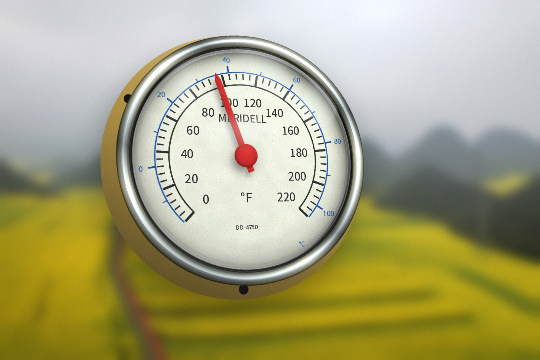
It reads 96 °F
